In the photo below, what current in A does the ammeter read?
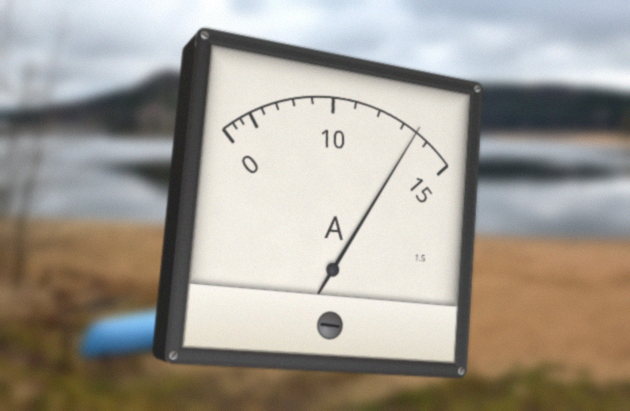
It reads 13.5 A
